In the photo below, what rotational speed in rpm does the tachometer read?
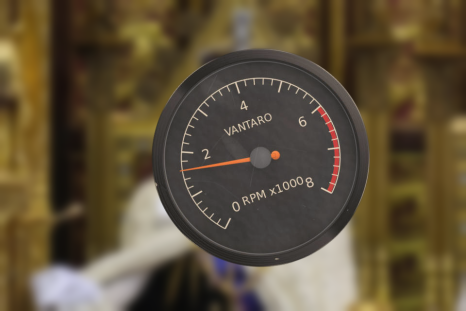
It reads 1600 rpm
